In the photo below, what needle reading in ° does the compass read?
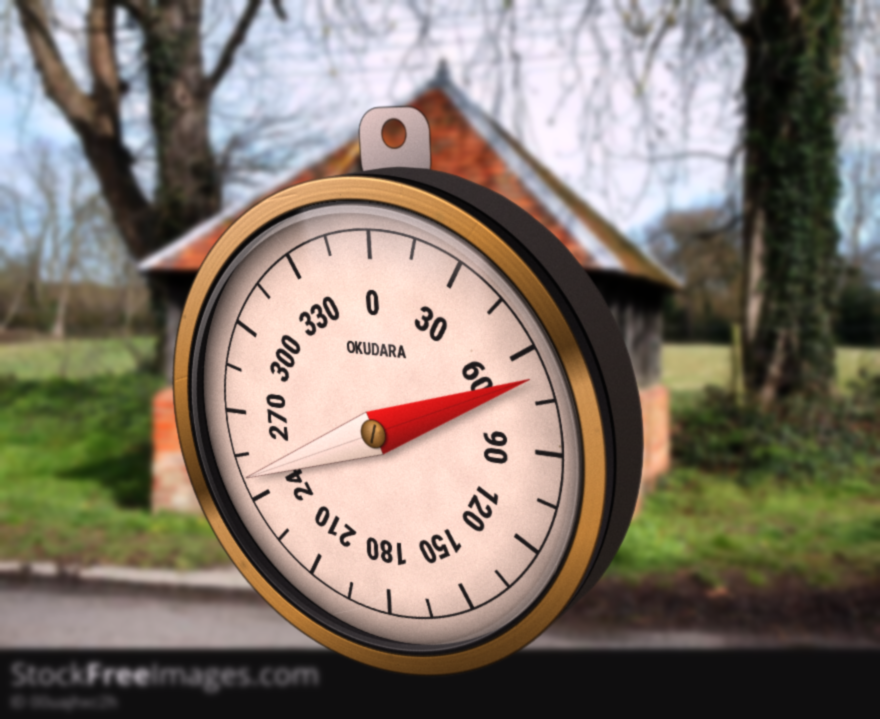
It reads 67.5 °
